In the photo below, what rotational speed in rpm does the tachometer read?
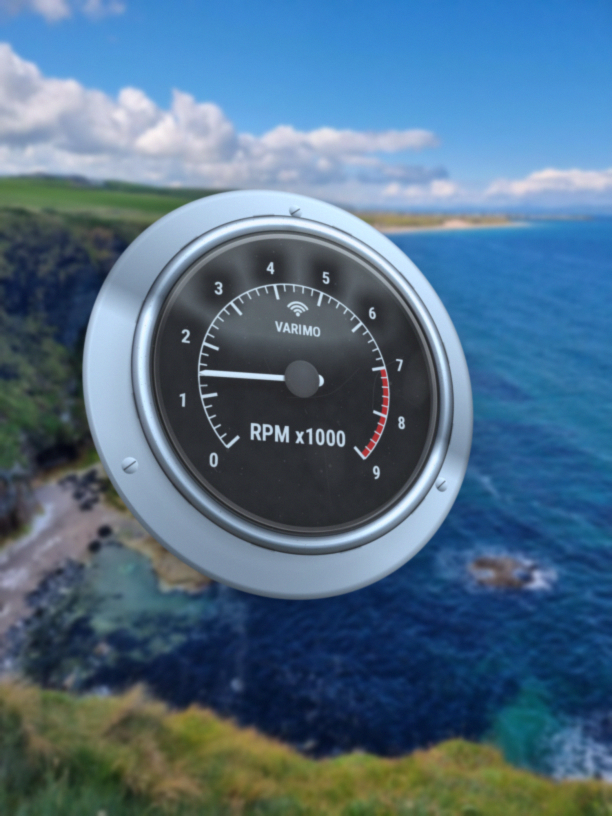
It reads 1400 rpm
